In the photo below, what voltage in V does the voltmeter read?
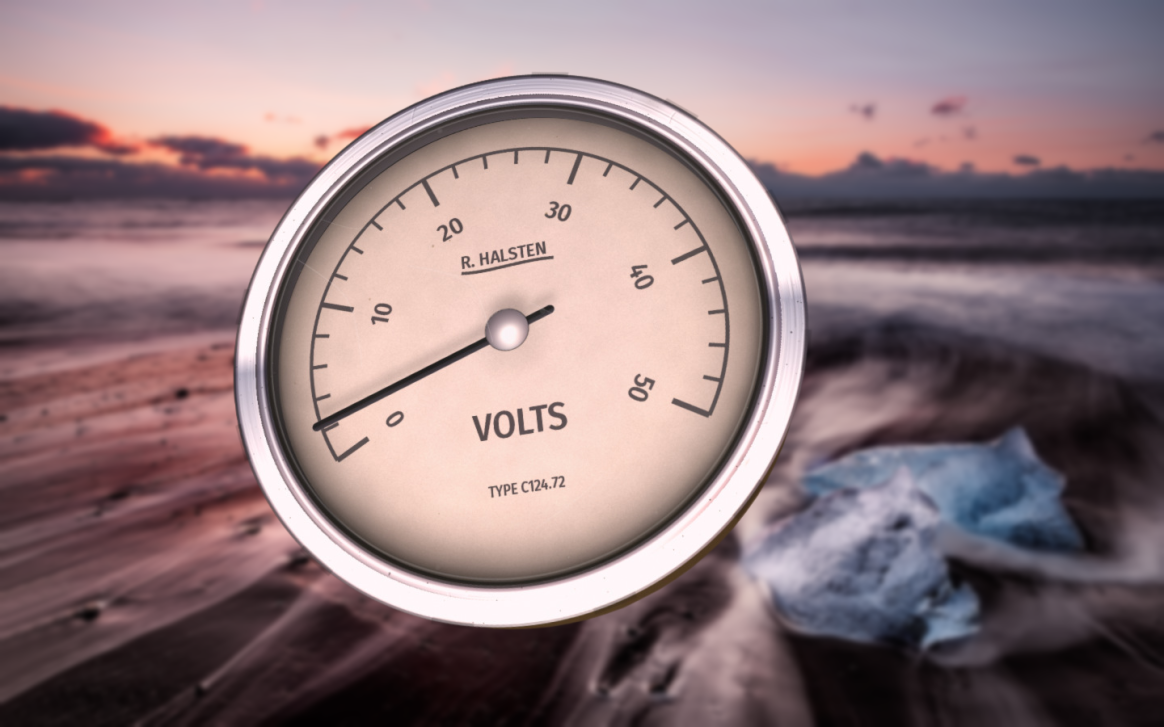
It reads 2 V
